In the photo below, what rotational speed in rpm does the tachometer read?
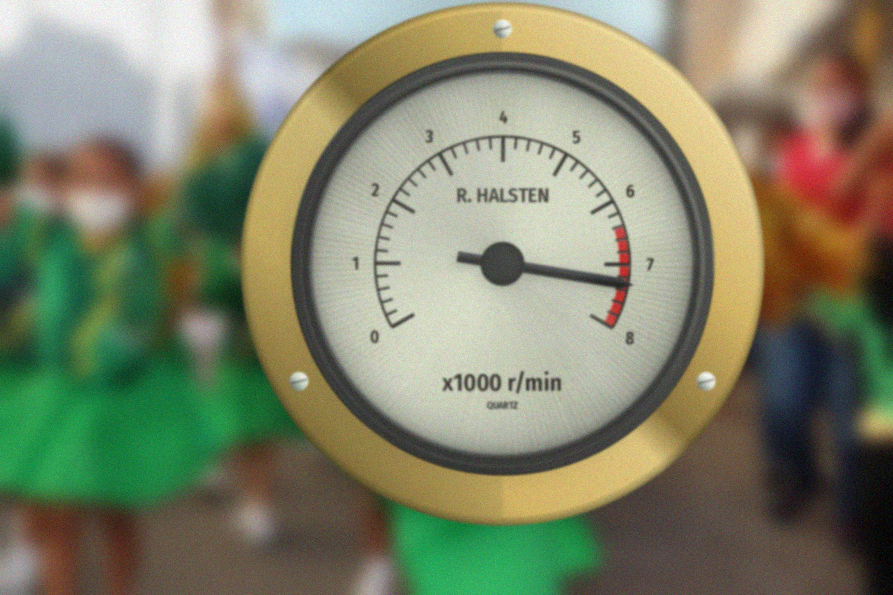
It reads 7300 rpm
